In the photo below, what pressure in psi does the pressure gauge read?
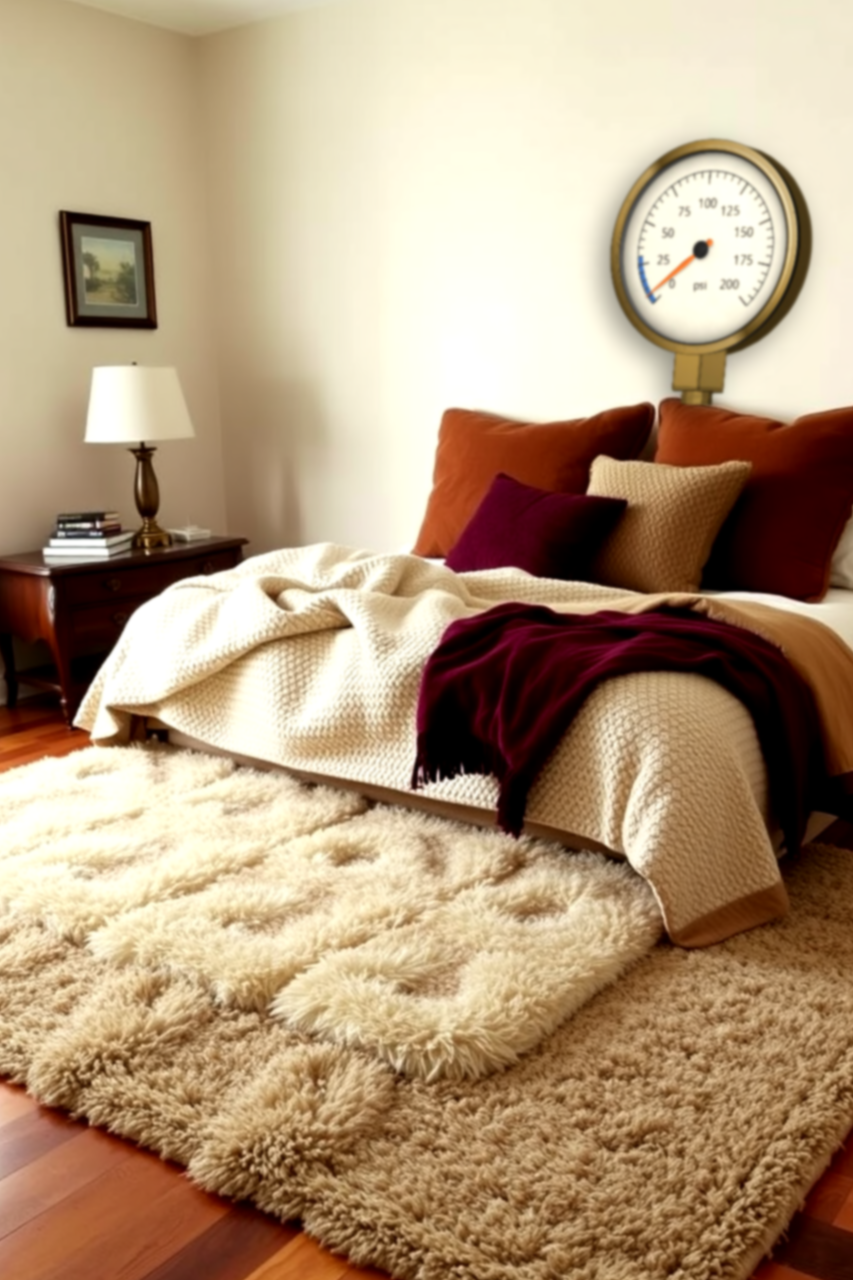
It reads 5 psi
